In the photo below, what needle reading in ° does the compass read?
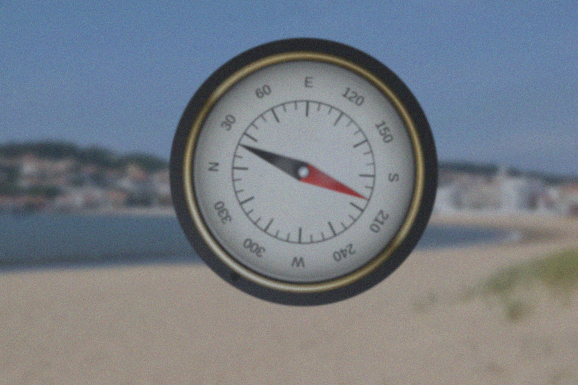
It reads 200 °
